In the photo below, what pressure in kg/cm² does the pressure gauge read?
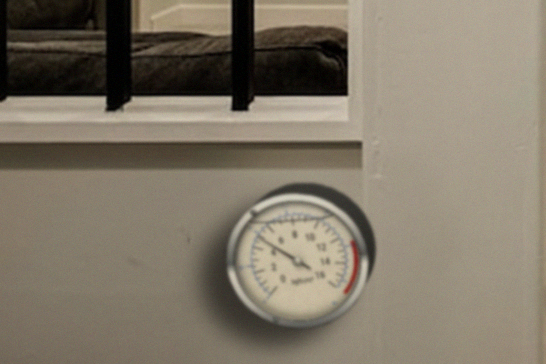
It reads 5 kg/cm²
